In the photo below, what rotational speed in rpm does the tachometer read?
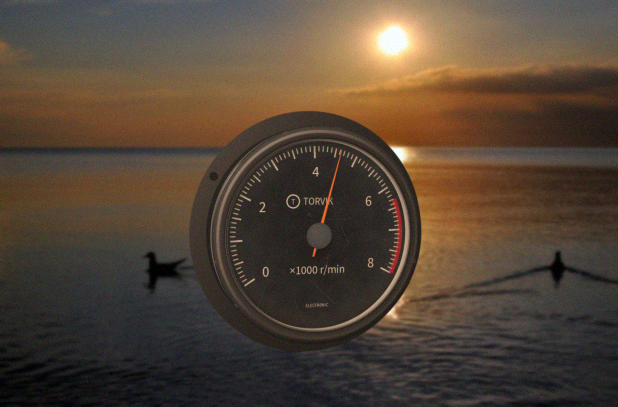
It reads 4600 rpm
